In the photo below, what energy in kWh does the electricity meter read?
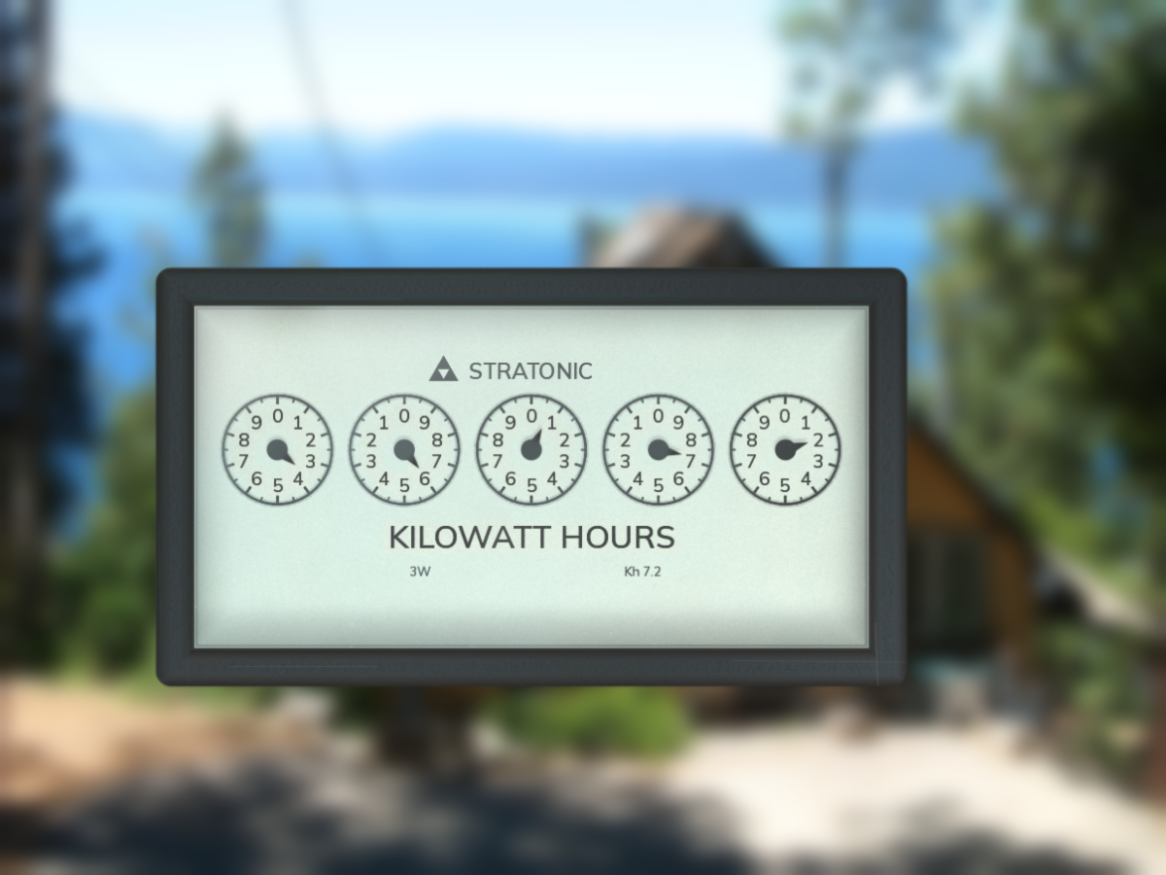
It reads 36072 kWh
